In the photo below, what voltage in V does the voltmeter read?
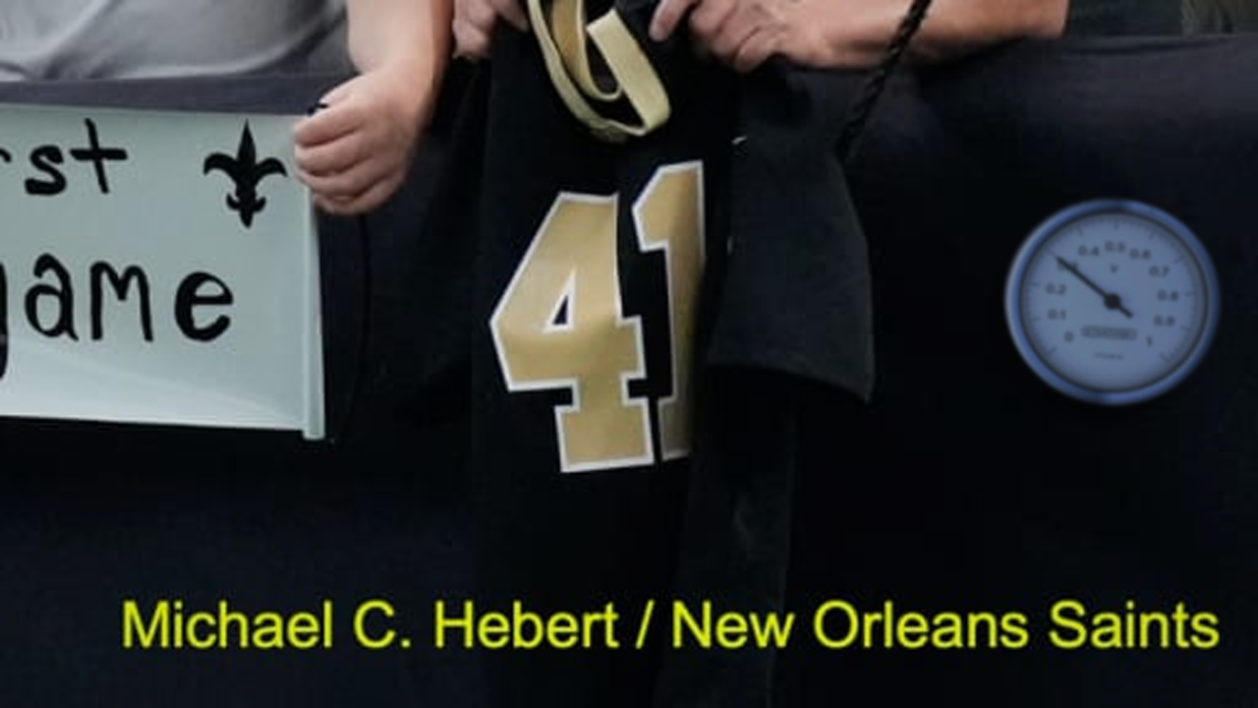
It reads 0.3 V
